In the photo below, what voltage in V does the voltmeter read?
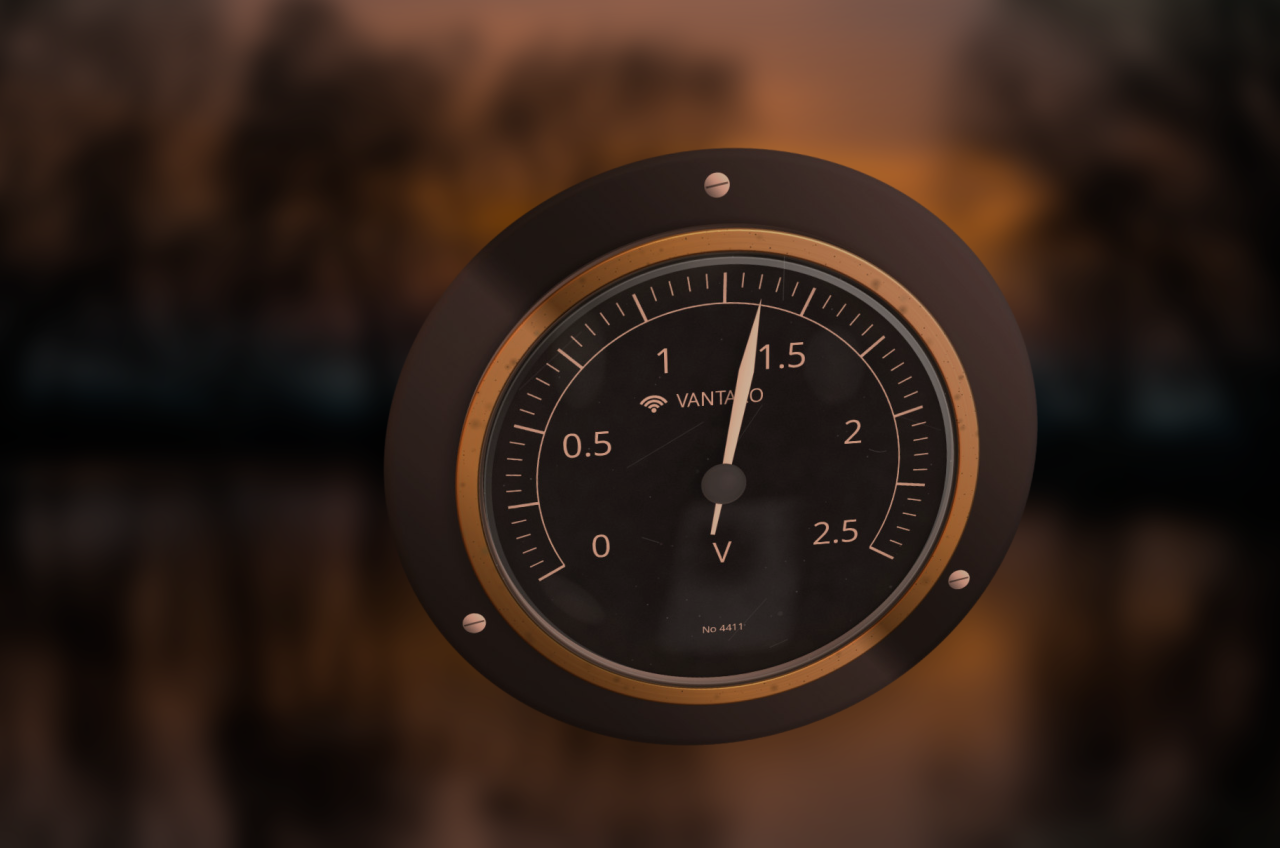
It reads 1.35 V
